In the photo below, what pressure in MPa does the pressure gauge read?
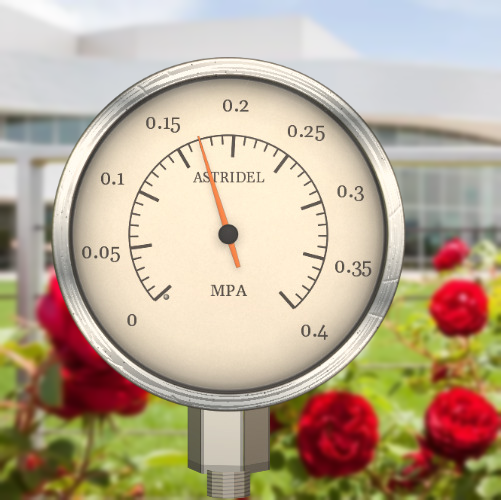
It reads 0.17 MPa
